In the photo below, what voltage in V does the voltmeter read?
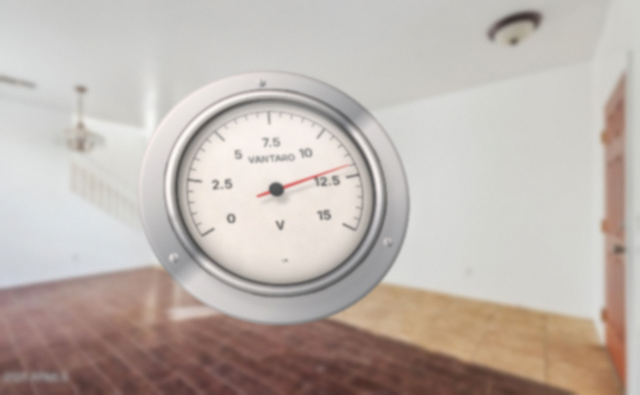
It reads 12 V
